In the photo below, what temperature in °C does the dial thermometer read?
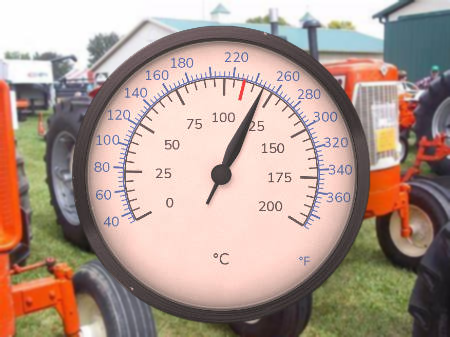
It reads 120 °C
